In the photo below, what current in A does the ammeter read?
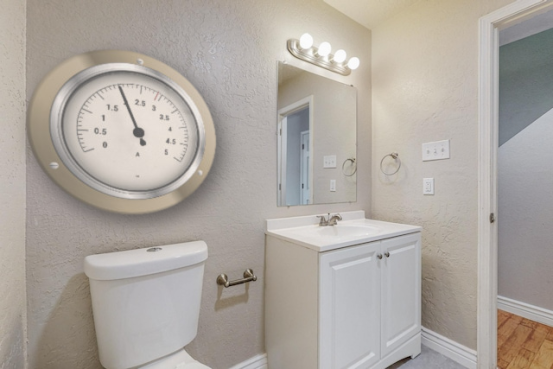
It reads 2 A
